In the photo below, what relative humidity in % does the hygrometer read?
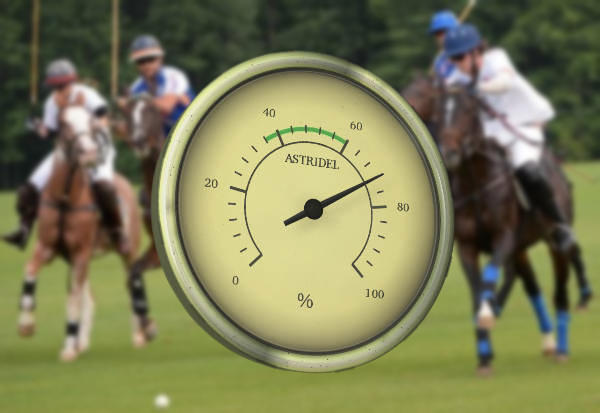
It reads 72 %
